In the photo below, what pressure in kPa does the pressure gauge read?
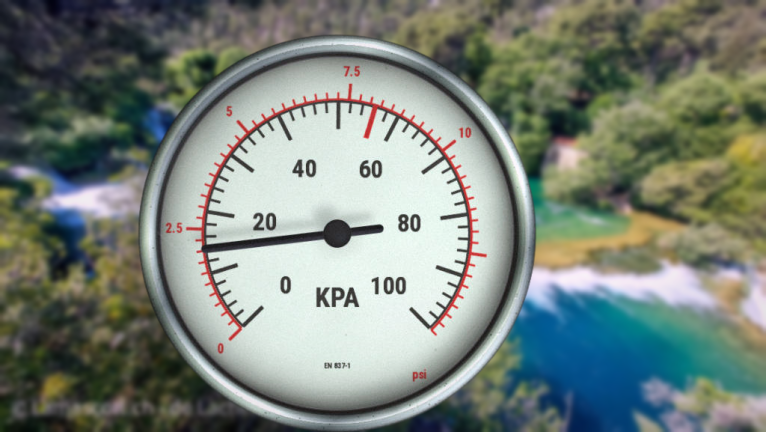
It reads 14 kPa
